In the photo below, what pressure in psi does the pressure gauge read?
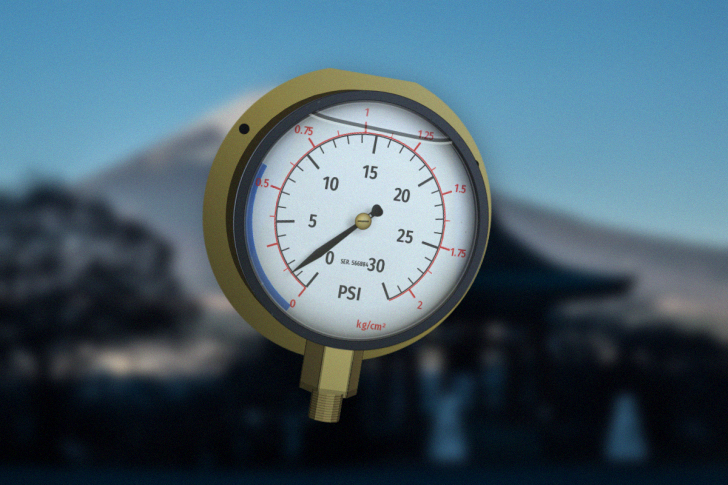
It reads 1.5 psi
